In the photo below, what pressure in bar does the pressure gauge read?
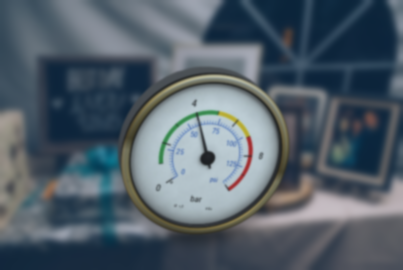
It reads 4 bar
